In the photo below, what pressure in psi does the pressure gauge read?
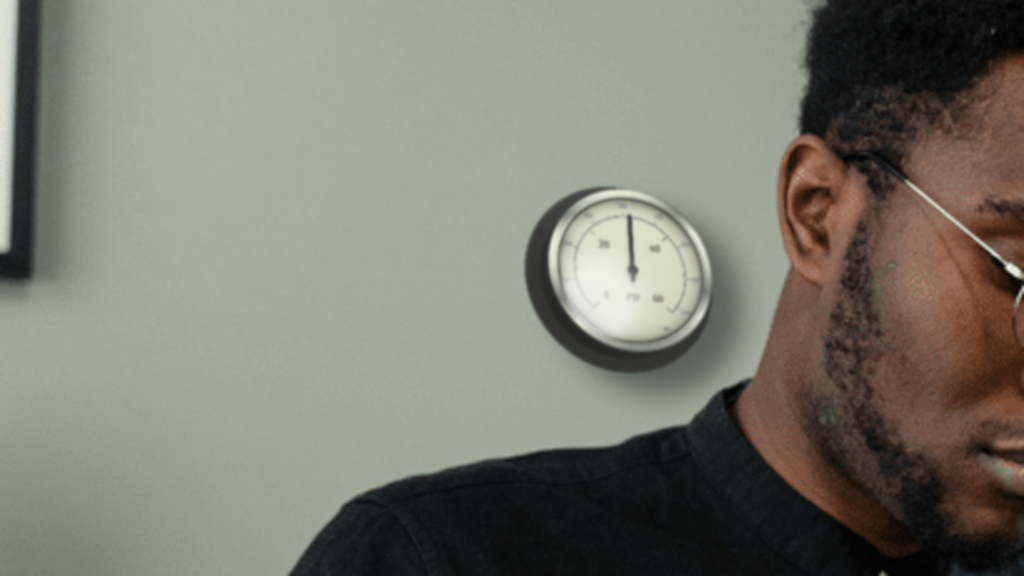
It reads 30 psi
